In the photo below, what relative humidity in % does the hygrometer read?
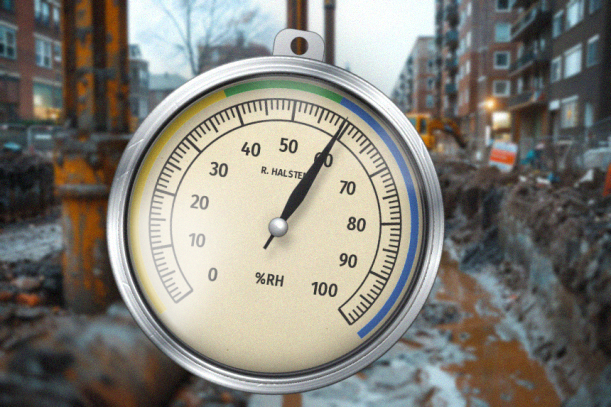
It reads 59 %
